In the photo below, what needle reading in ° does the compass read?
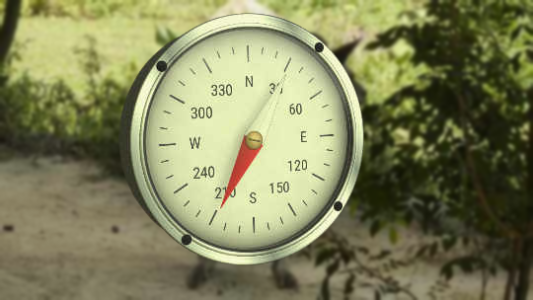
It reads 210 °
